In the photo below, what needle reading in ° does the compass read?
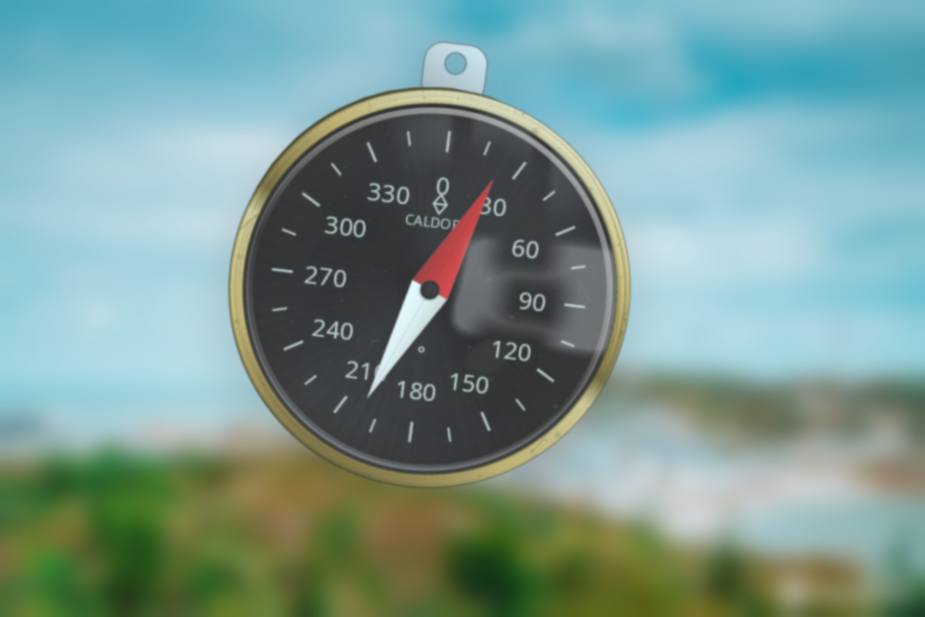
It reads 22.5 °
